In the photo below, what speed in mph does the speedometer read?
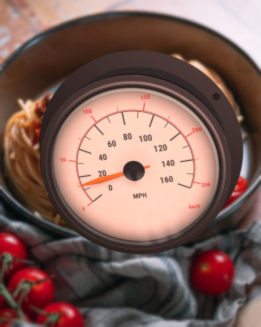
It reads 15 mph
